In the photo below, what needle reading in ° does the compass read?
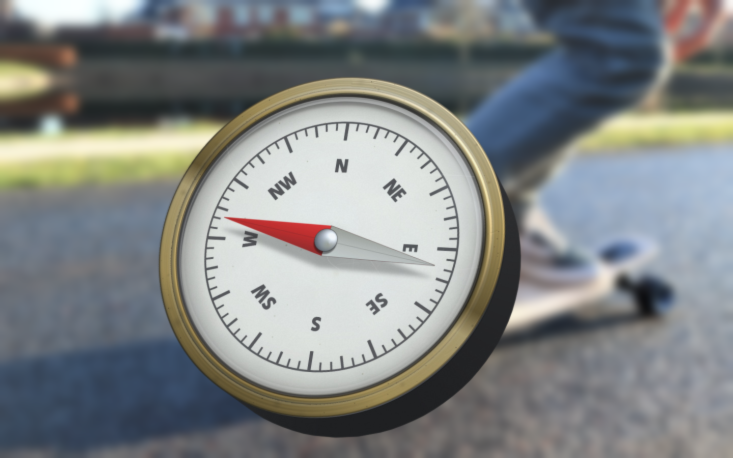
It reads 280 °
